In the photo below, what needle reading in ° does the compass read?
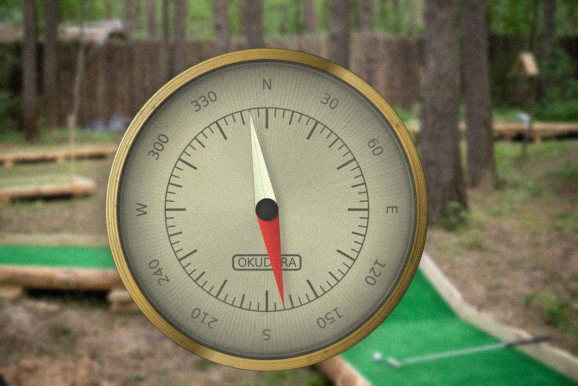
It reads 170 °
